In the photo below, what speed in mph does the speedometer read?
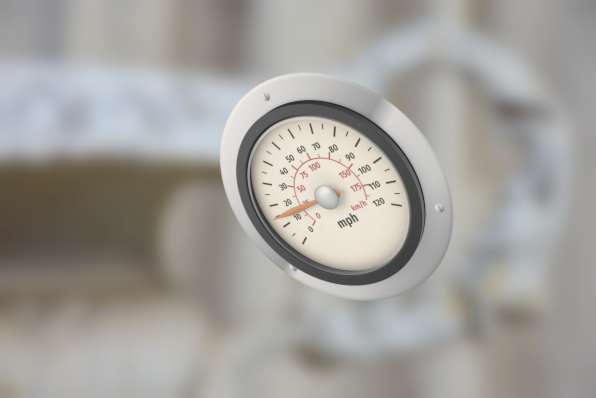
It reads 15 mph
